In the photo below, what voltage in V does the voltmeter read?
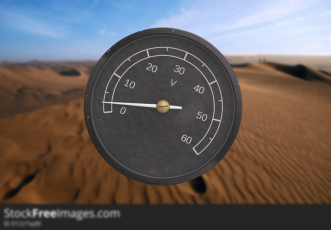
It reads 2.5 V
